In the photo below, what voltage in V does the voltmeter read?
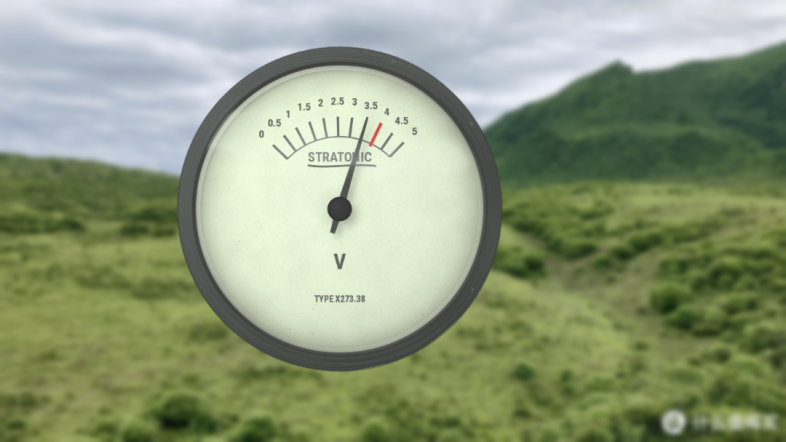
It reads 3.5 V
